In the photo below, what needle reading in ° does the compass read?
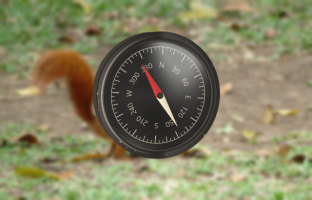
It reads 325 °
